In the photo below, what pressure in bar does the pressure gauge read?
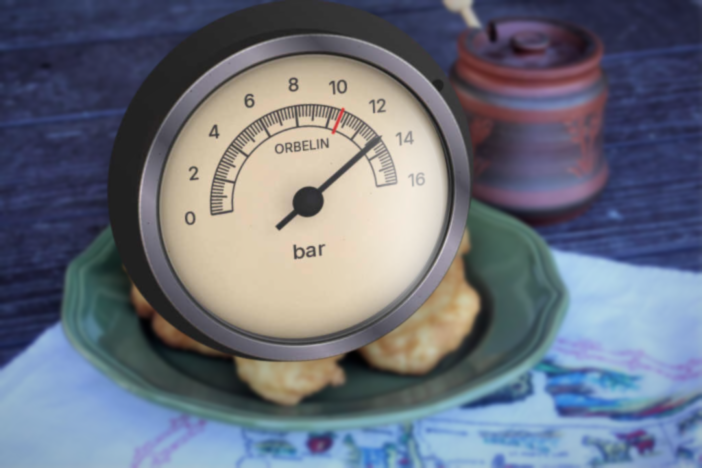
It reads 13 bar
